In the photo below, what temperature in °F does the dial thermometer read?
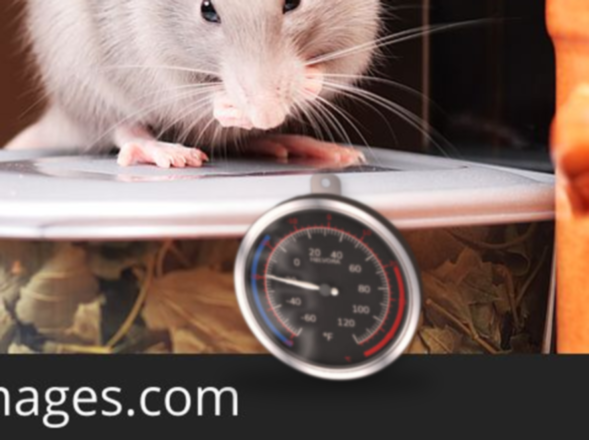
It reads -20 °F
